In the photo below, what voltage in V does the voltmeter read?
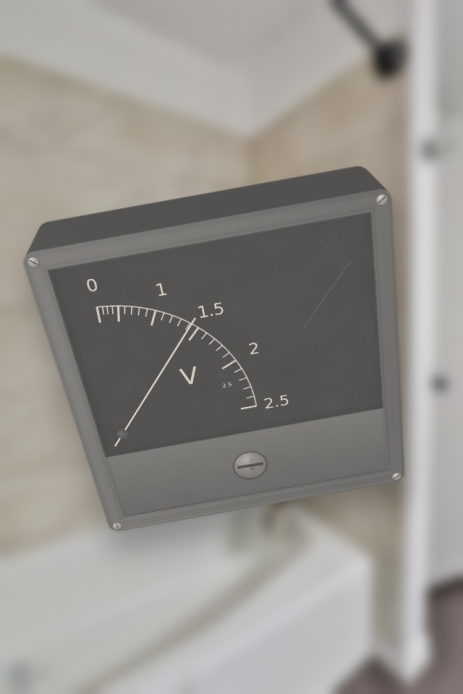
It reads 1.4 V
